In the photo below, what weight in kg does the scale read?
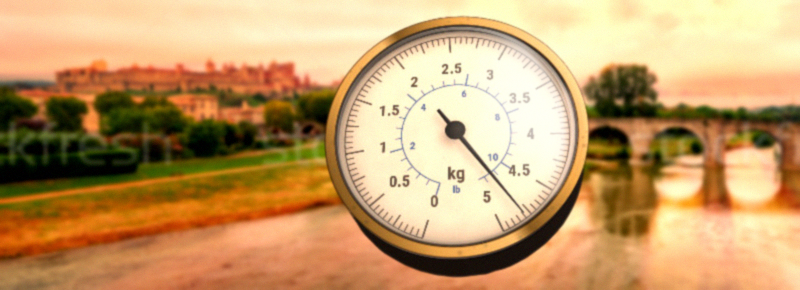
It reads 4.8 kg
